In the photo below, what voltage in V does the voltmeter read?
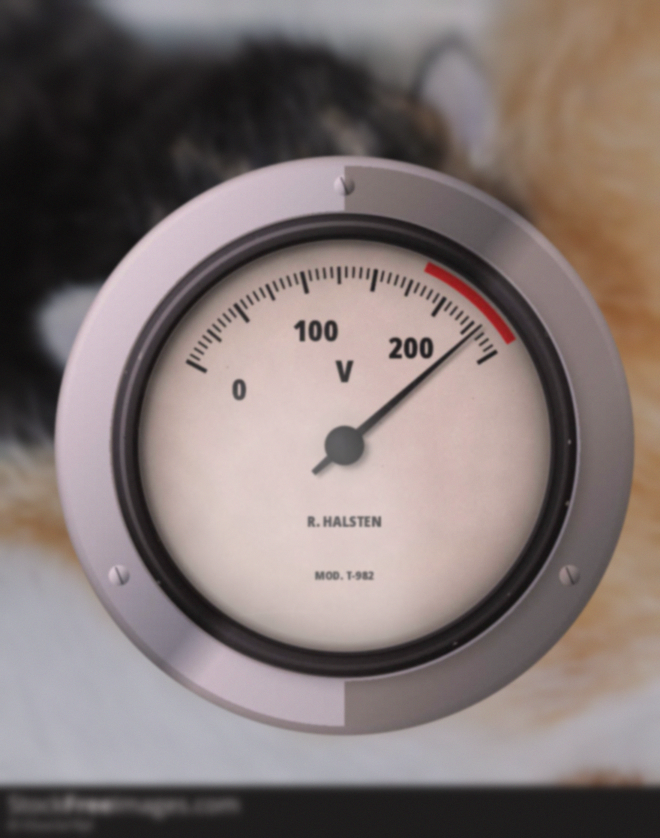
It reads 230 V
